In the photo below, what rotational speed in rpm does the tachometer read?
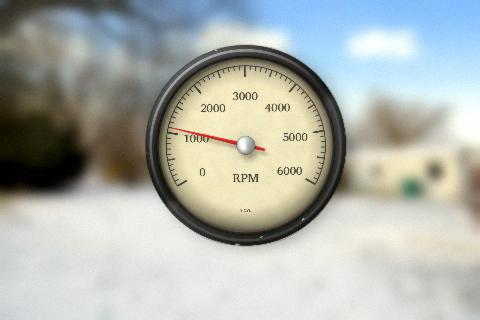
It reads 1100 rpm
